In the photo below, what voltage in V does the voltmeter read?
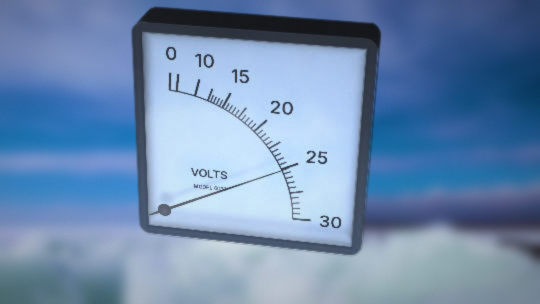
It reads 25 V
